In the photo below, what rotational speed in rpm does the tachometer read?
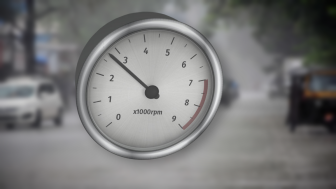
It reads 2750 rpm
